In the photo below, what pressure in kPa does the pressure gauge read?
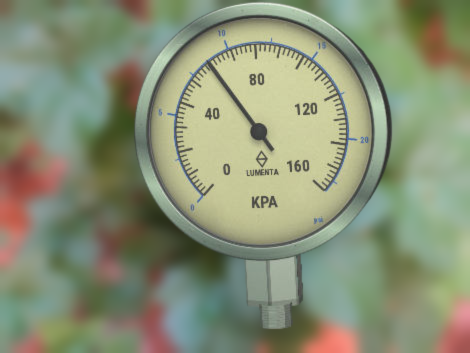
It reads 60 kPa
